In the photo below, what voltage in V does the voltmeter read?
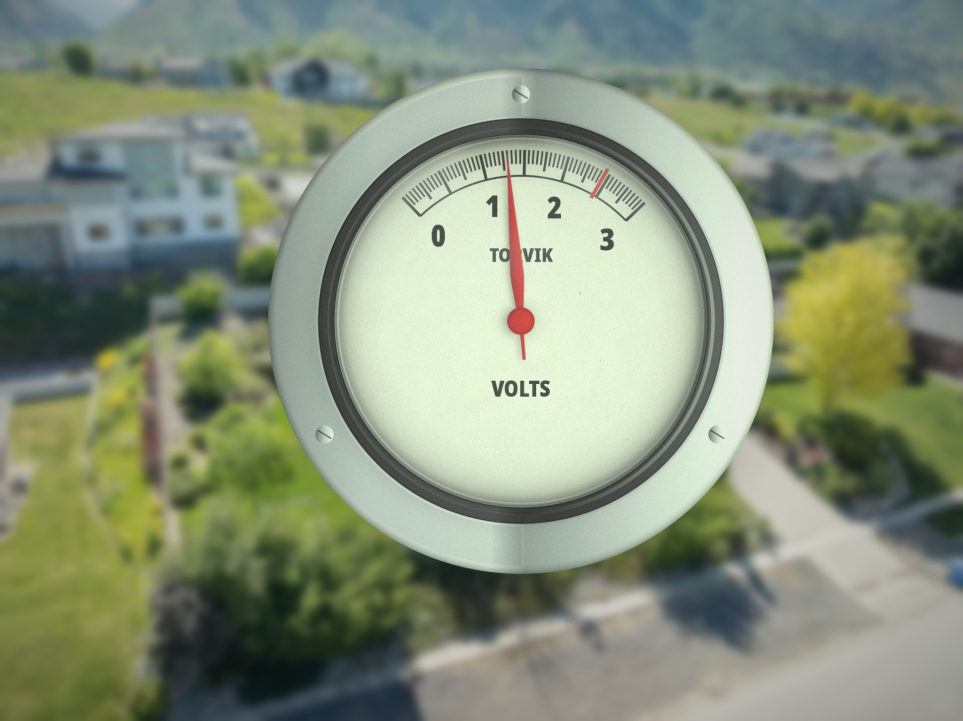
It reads 1.3 V
